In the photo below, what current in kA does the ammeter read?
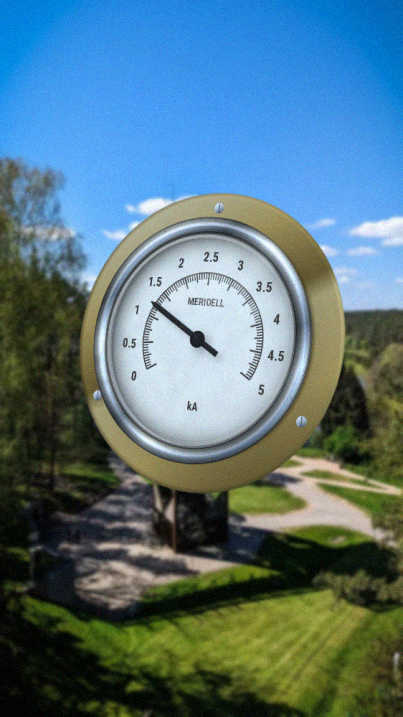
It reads 1.25 kA
